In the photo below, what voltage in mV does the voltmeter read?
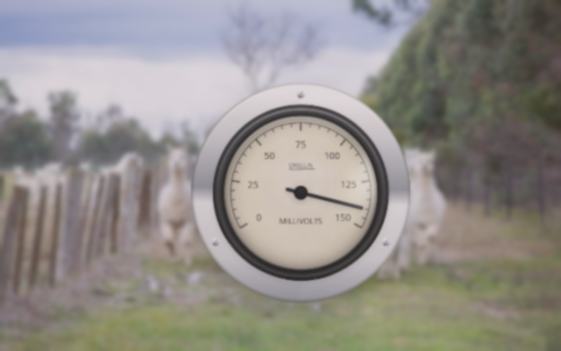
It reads 140 mV
